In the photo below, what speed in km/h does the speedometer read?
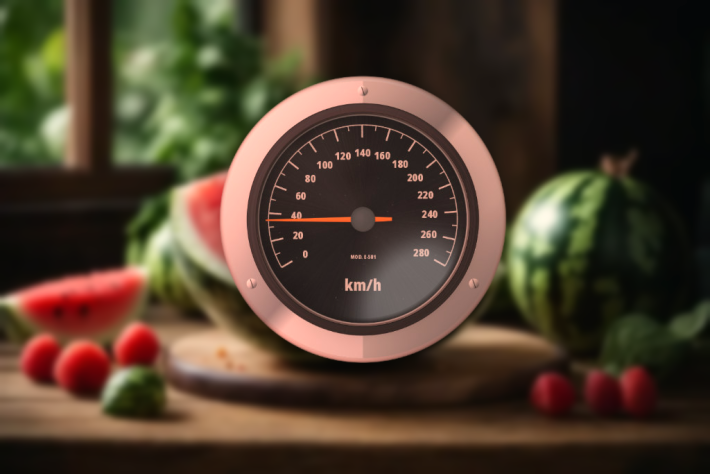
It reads 35 km/h
